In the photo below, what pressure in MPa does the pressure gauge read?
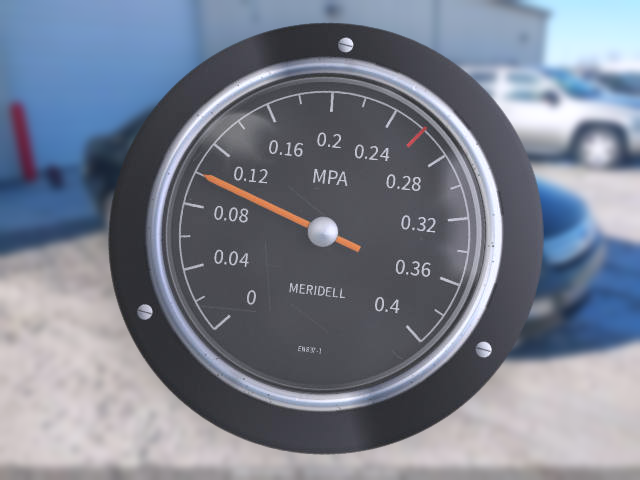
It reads 0.1 MPa
